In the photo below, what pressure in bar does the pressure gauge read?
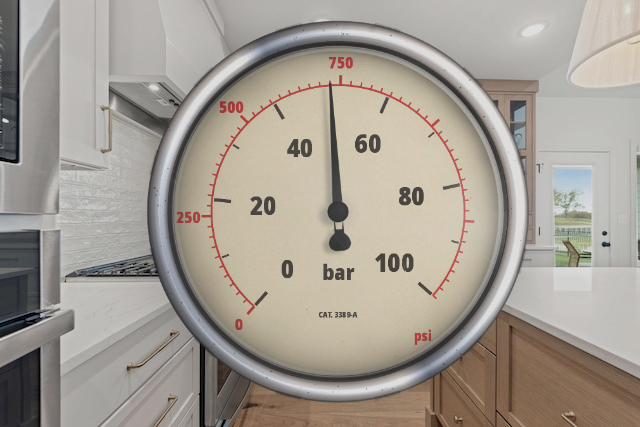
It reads 50 bar
